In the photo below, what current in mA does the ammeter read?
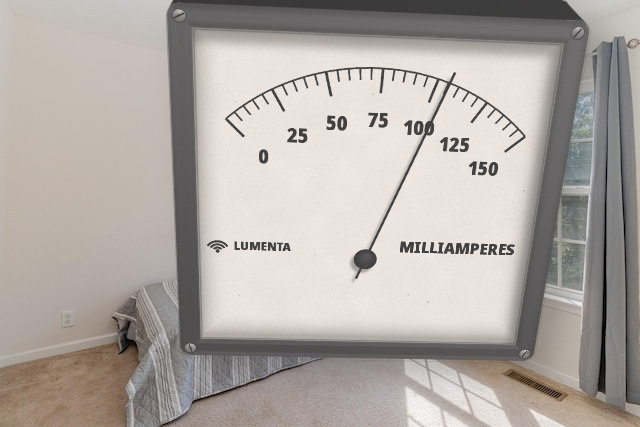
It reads 105 mA
